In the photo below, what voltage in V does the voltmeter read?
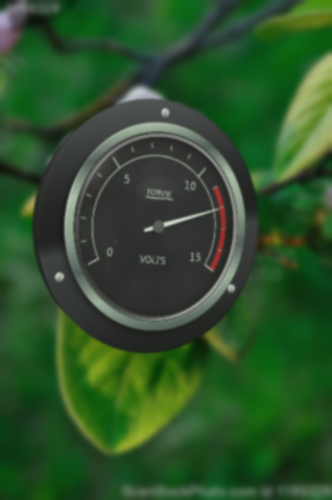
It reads 12 V
